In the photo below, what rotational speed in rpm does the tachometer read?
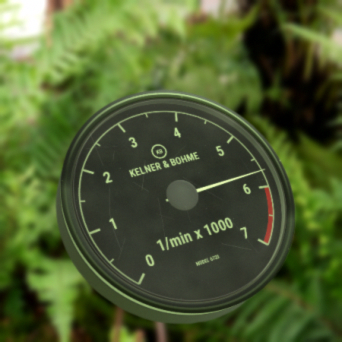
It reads 5750 rpm
